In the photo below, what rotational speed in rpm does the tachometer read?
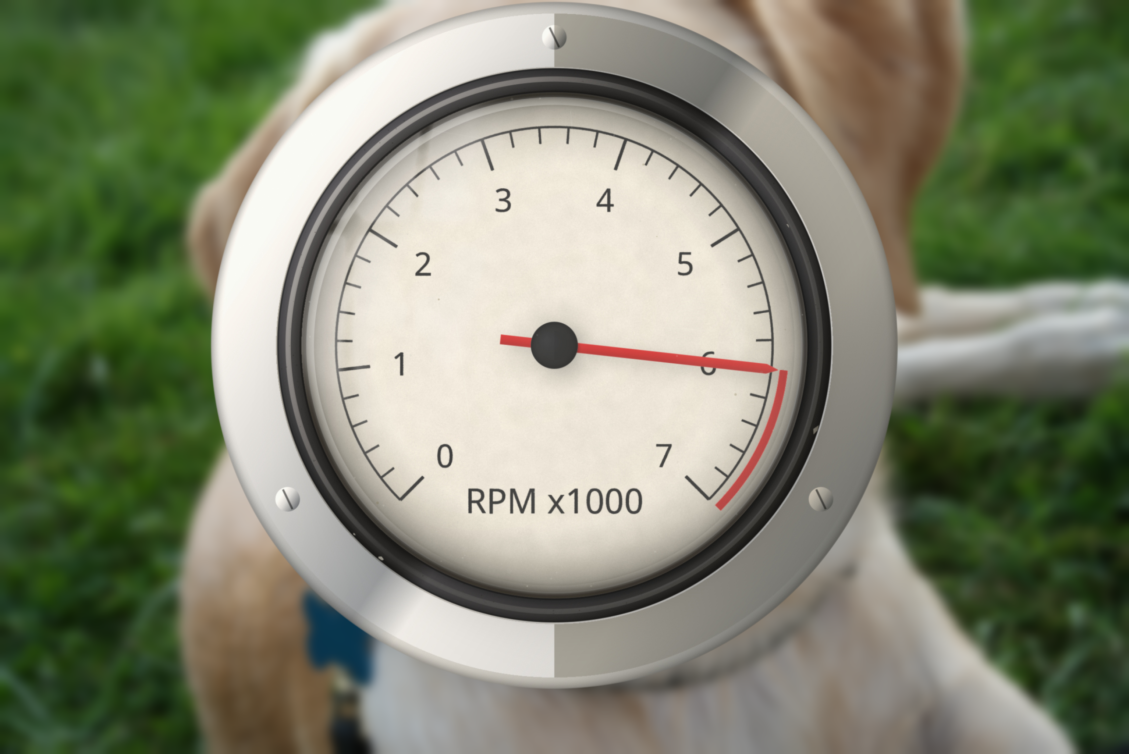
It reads 6000 rpm
